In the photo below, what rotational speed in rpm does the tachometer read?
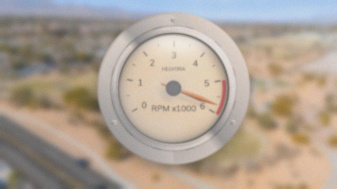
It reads 5750 rpm
